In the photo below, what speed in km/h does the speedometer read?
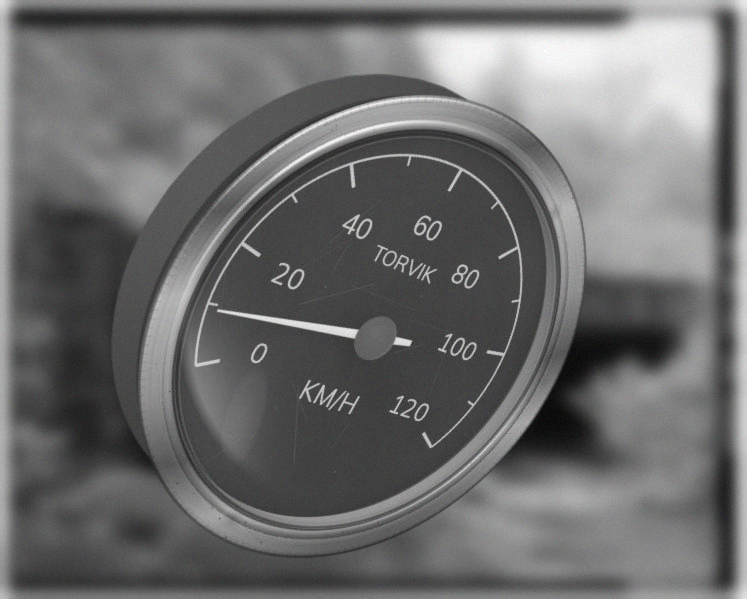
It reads 10 km/h
